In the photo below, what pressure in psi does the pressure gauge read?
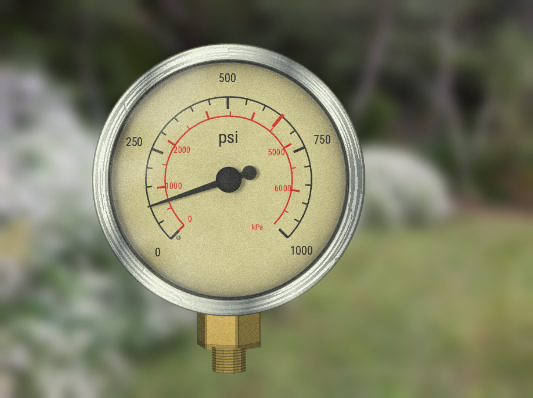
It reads 100 psi
